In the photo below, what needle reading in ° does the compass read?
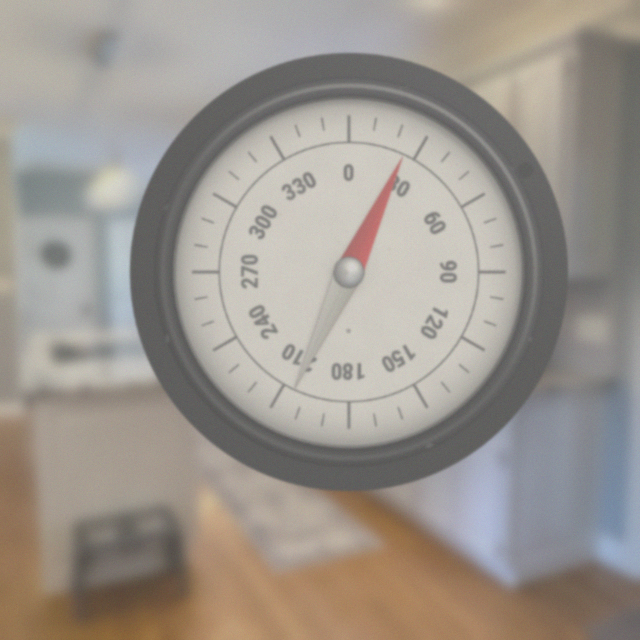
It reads 25 °
